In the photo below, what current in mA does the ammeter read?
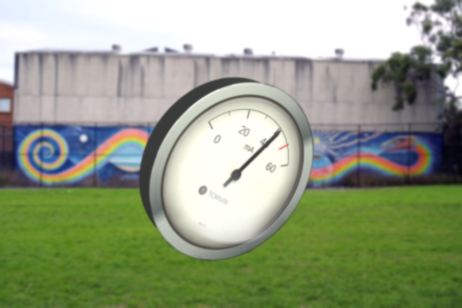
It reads 40 mA
